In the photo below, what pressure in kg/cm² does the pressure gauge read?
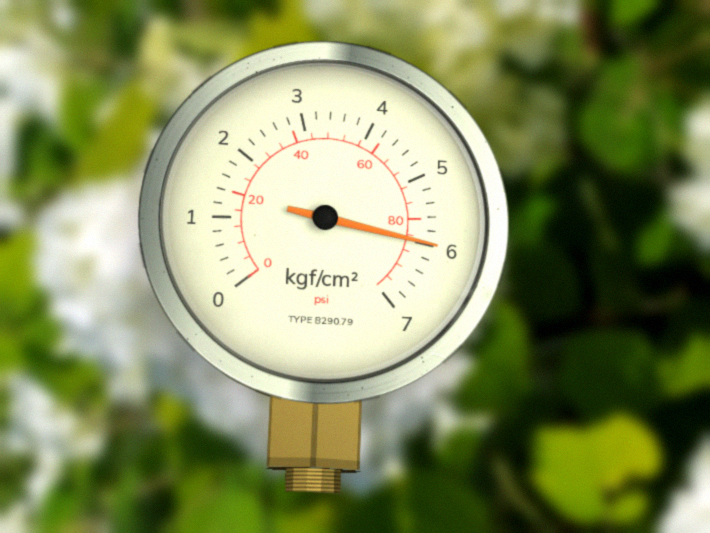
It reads 6 kg/cm²
